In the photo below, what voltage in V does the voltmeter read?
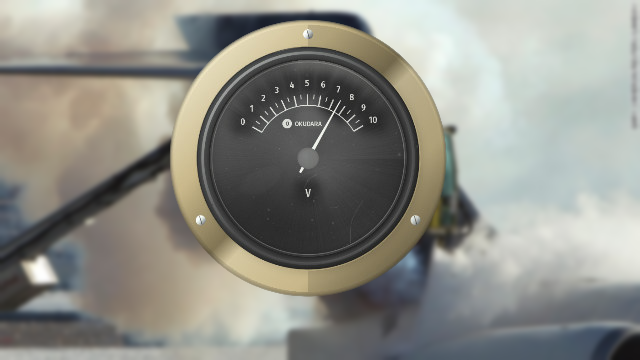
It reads 7.5 V
